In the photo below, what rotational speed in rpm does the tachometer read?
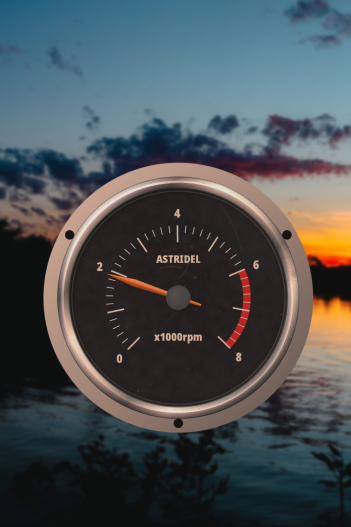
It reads 1900 rpm
